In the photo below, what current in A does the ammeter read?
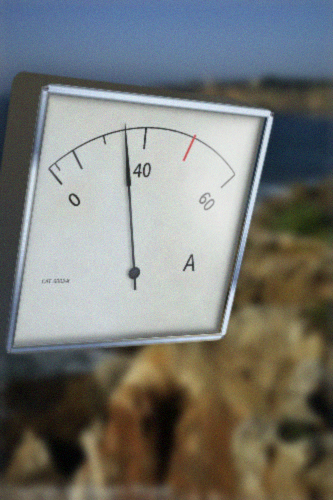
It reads 35 A
